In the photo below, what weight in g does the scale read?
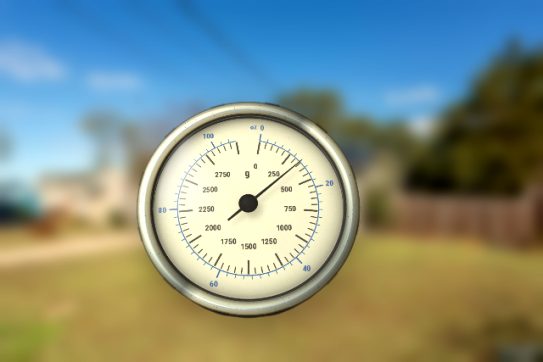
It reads 350 g
